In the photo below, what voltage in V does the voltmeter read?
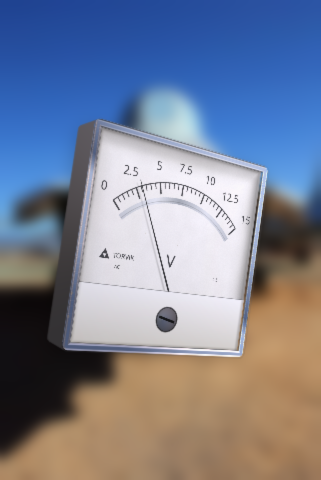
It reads 3 V
